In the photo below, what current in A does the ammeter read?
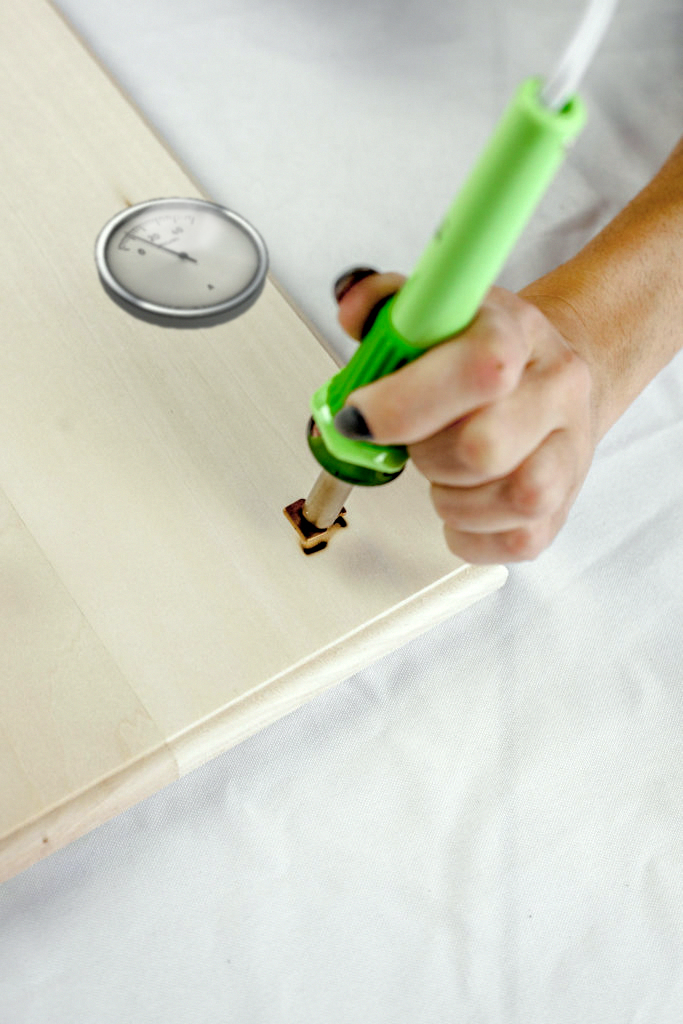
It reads 10 A
